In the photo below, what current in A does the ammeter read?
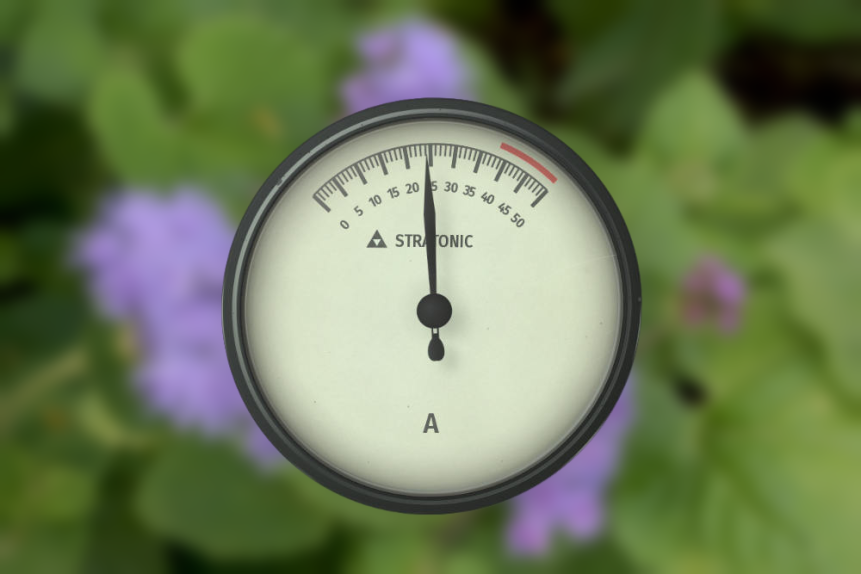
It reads 24 A
